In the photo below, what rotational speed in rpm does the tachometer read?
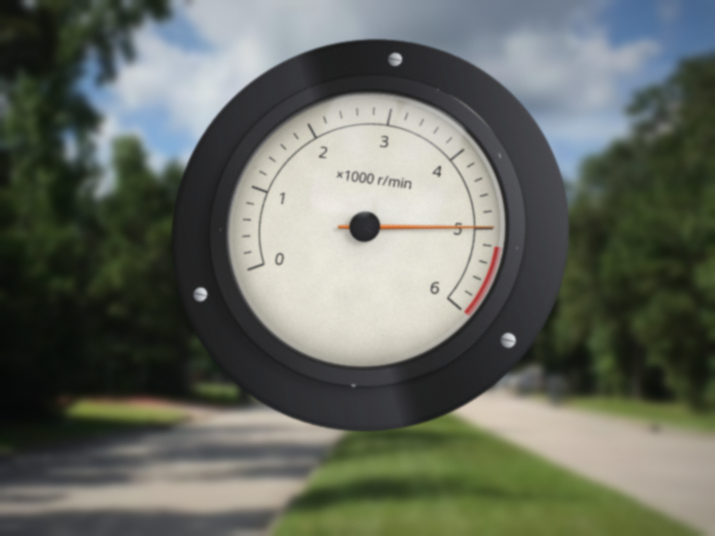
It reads 5000 rpm
